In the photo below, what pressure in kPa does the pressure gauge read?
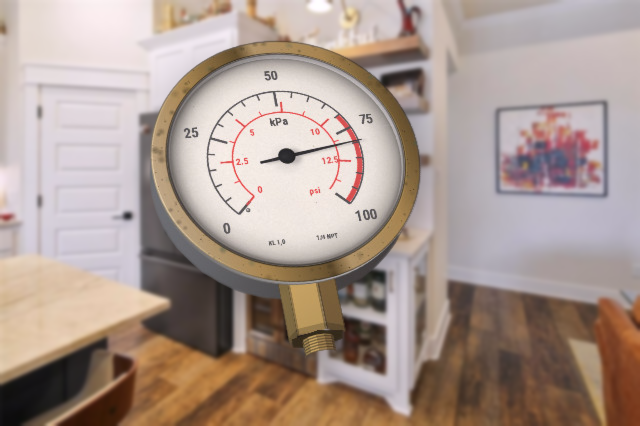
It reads 80 kPa
